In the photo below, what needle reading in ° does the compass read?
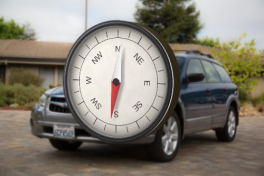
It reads 187.5 °
